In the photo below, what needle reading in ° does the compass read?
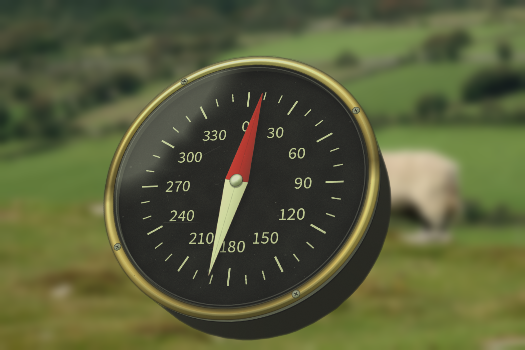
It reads 10 °
